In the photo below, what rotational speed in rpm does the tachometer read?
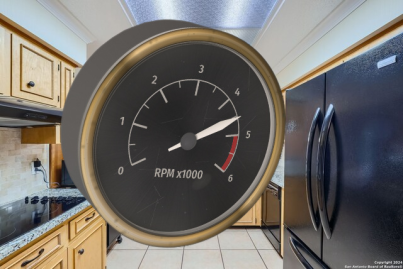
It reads 4500 rpm
